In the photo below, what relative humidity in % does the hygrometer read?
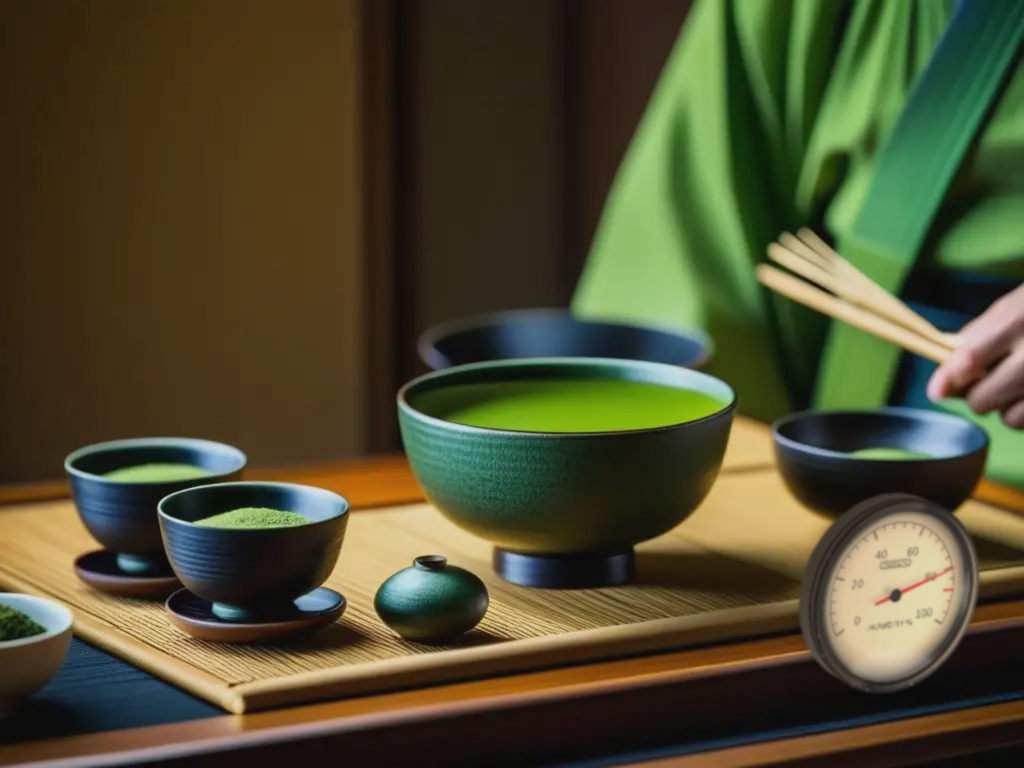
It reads 80 %
